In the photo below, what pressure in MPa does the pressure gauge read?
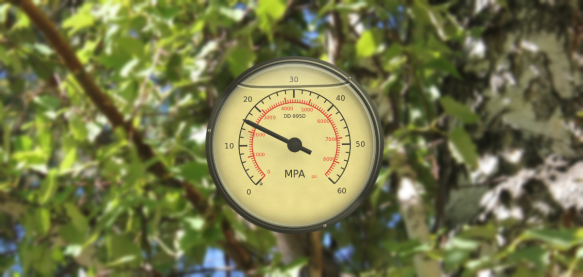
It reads 16 MPa
